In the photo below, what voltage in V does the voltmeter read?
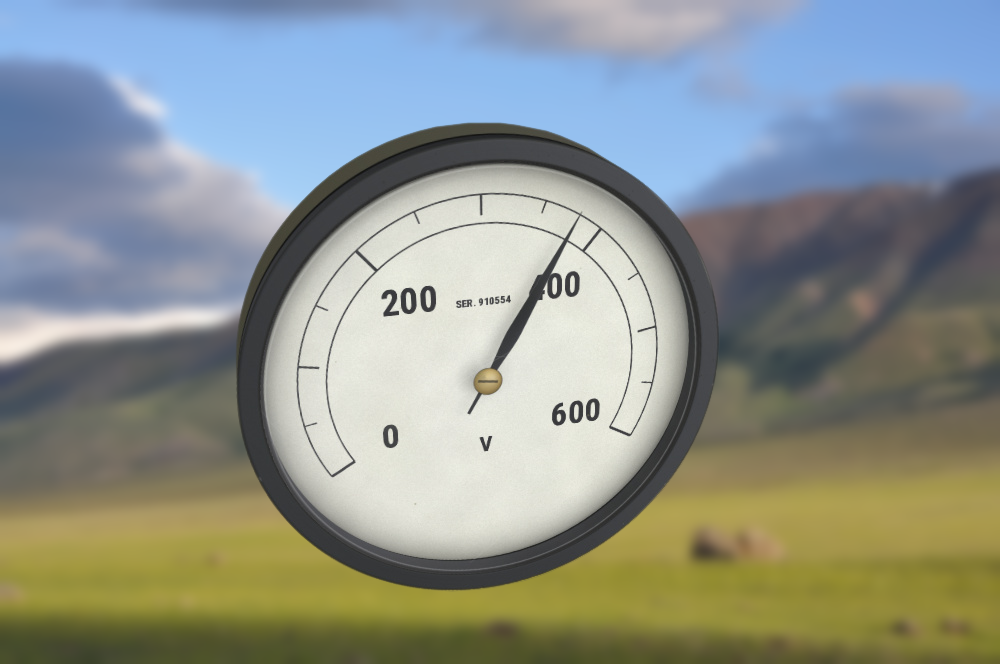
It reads 375 V
